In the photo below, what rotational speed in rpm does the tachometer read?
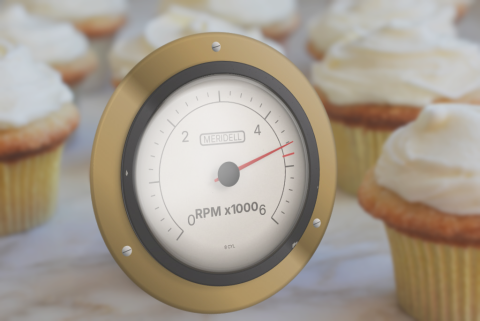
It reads 4600 rpm
